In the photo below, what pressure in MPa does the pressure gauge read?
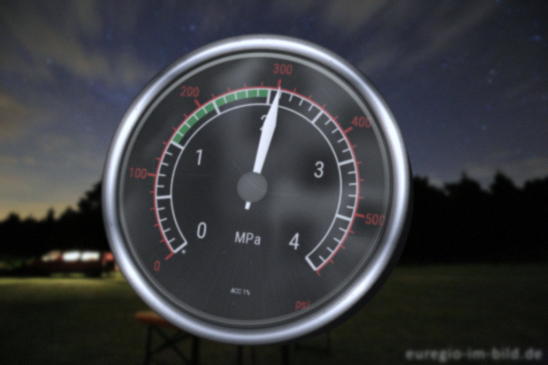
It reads 2.1 MPa
